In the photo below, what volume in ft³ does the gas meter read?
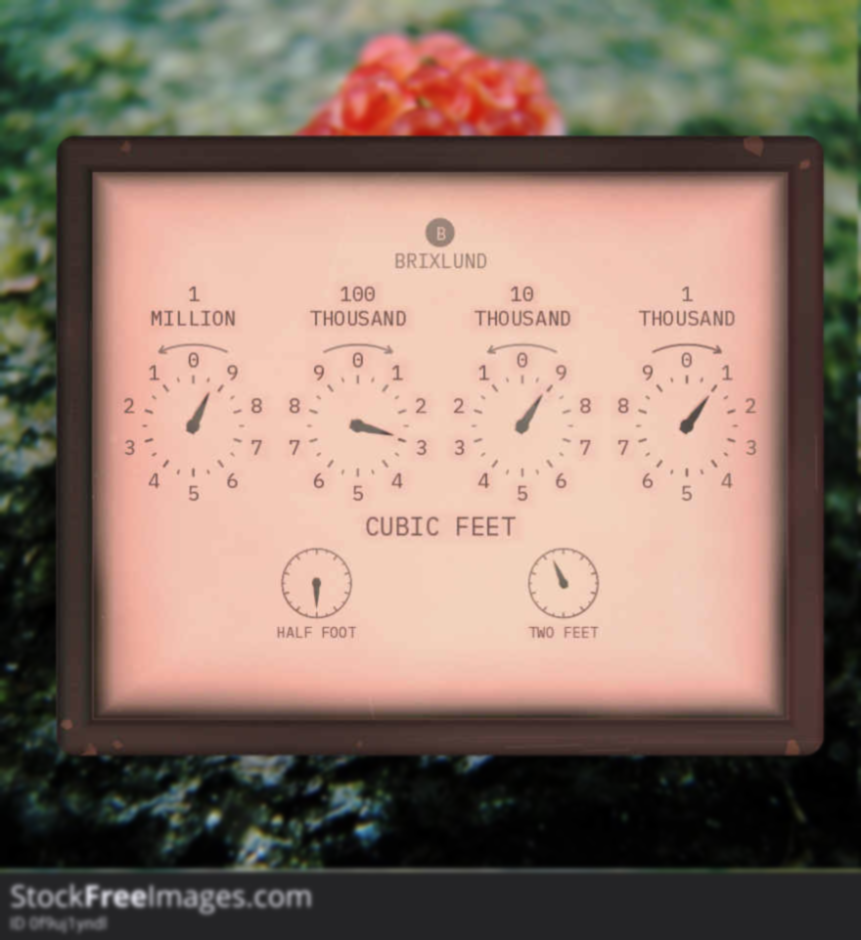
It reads 929100 ft³
